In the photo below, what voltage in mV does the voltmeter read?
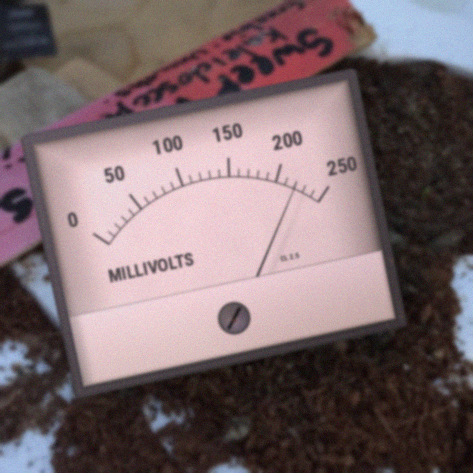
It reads 220 mV
